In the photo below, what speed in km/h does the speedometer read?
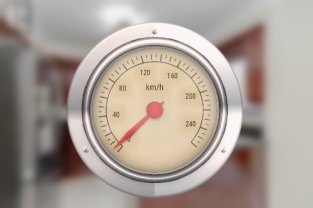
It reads 5 km/h
